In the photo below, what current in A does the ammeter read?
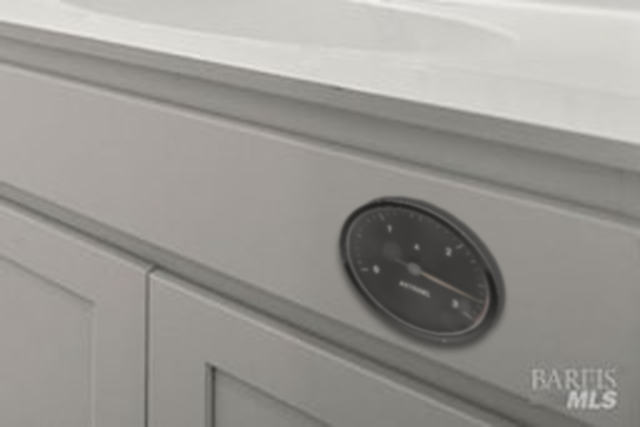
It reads 2.7 A
